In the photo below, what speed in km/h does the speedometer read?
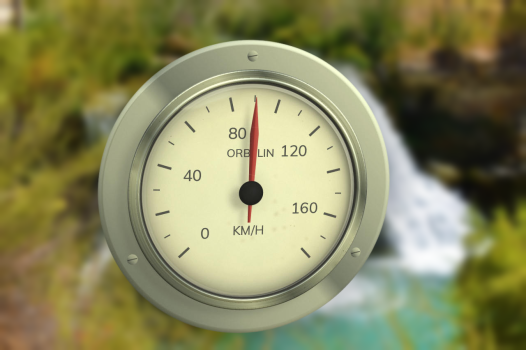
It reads 90 km/h
